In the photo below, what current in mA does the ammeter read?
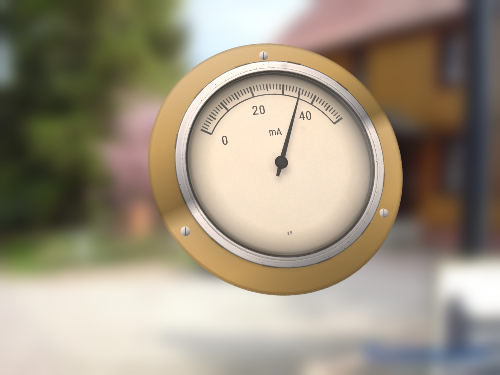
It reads 35 mA
